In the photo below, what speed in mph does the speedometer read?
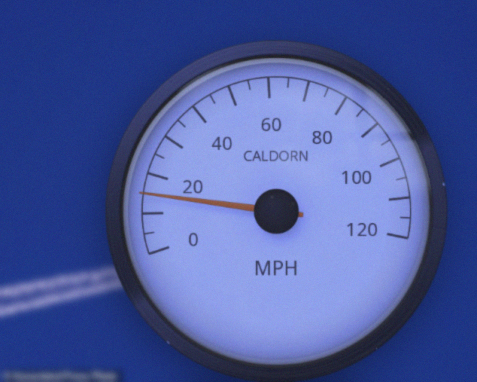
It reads 15 mph
